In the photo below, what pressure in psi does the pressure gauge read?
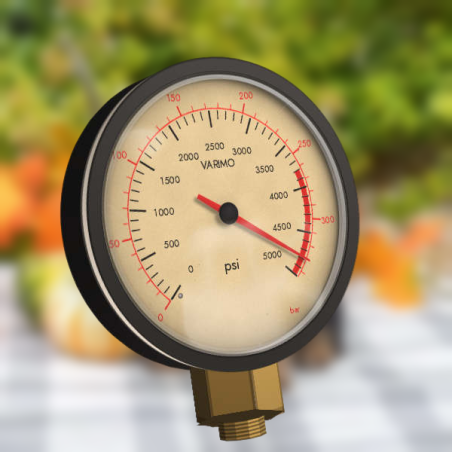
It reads 4800 psi
